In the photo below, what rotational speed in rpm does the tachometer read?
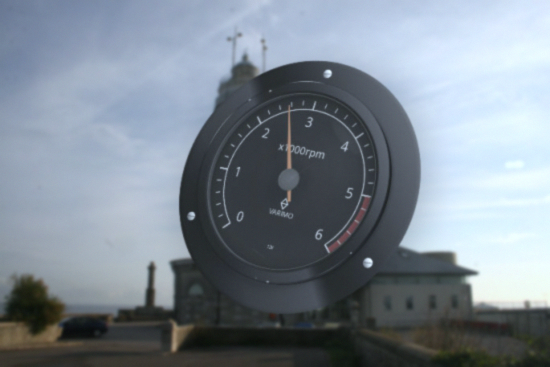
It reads 2600 rpm
